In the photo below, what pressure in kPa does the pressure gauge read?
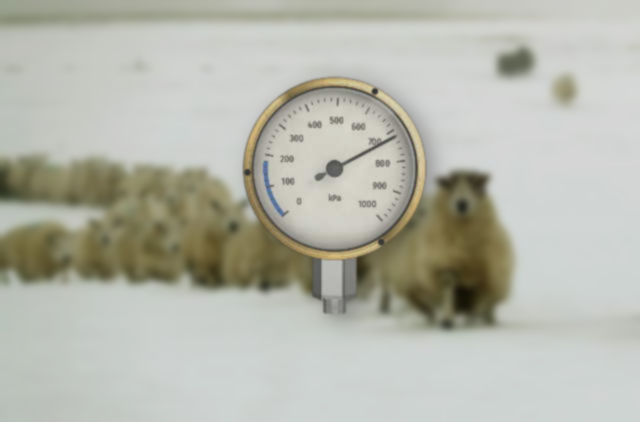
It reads 720 kPa
